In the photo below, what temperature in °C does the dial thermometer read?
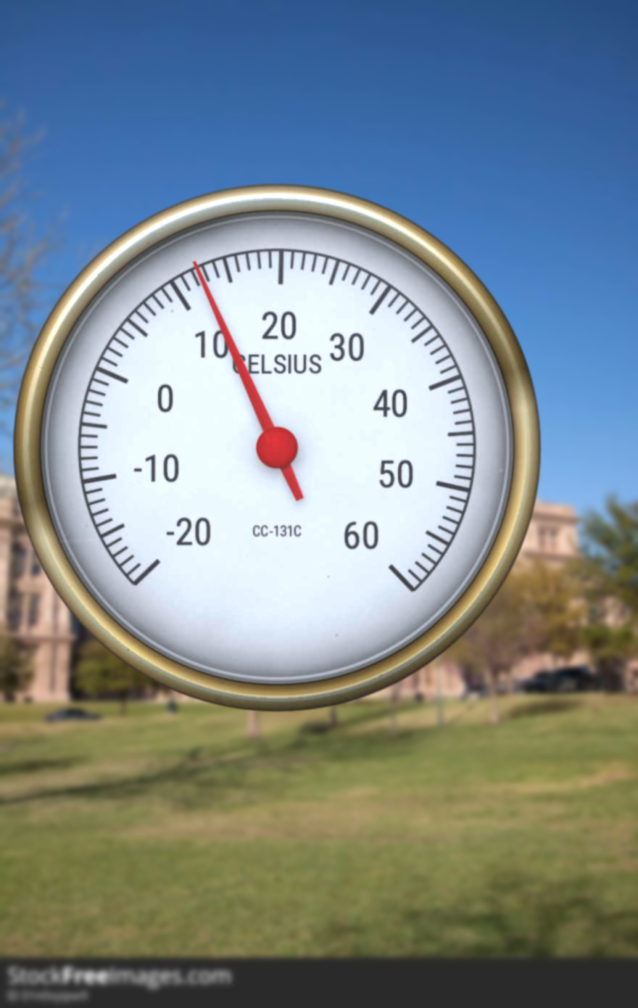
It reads 12.5 °C
